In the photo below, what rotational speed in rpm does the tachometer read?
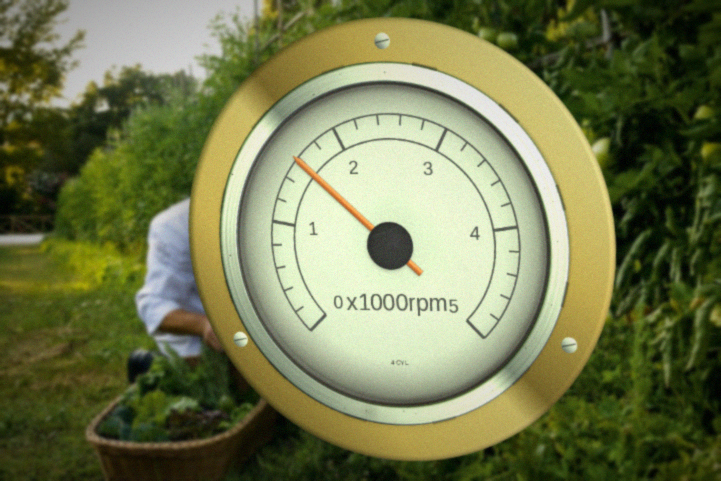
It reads 1600 rpm
